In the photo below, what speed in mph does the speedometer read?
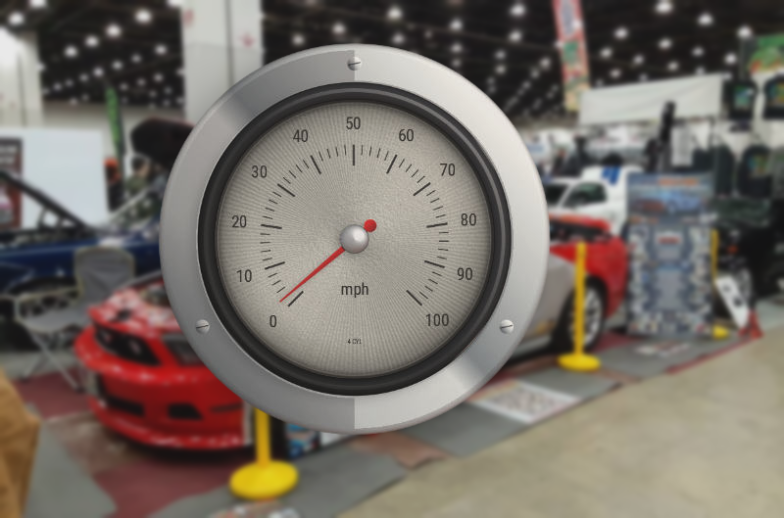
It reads 2 mph
